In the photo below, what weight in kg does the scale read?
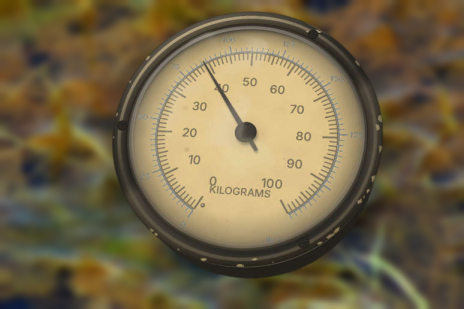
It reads 39 kg
